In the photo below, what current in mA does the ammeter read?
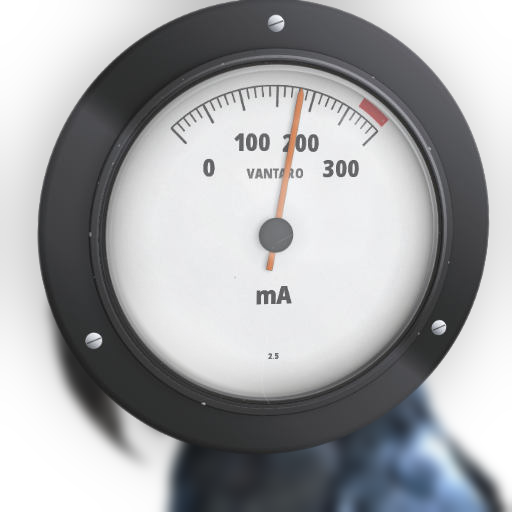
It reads 180 mA
